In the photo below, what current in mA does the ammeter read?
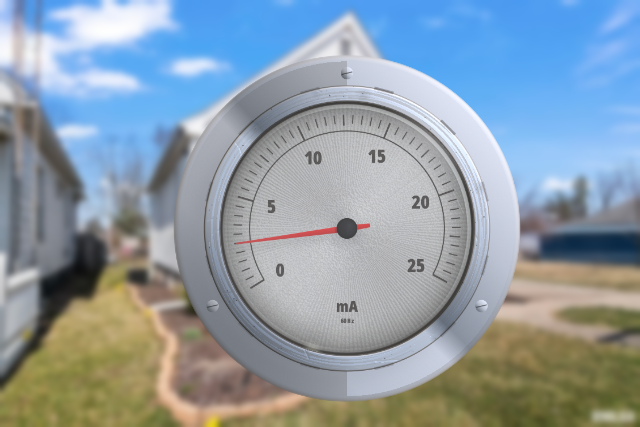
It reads 2.5 mA
